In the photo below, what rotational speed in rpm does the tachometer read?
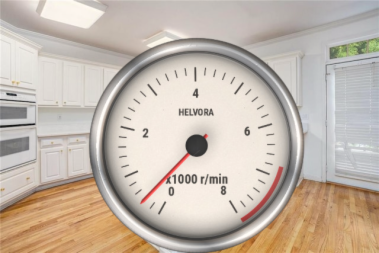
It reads 400 rpm
